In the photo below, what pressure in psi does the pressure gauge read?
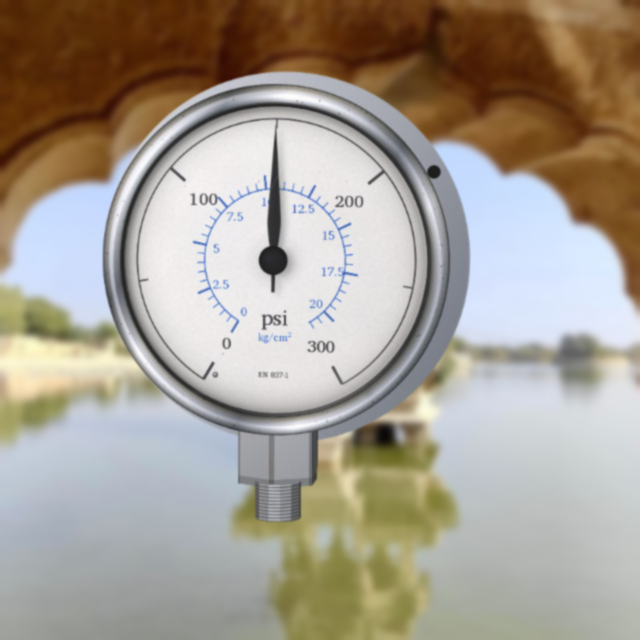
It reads 150 psi
